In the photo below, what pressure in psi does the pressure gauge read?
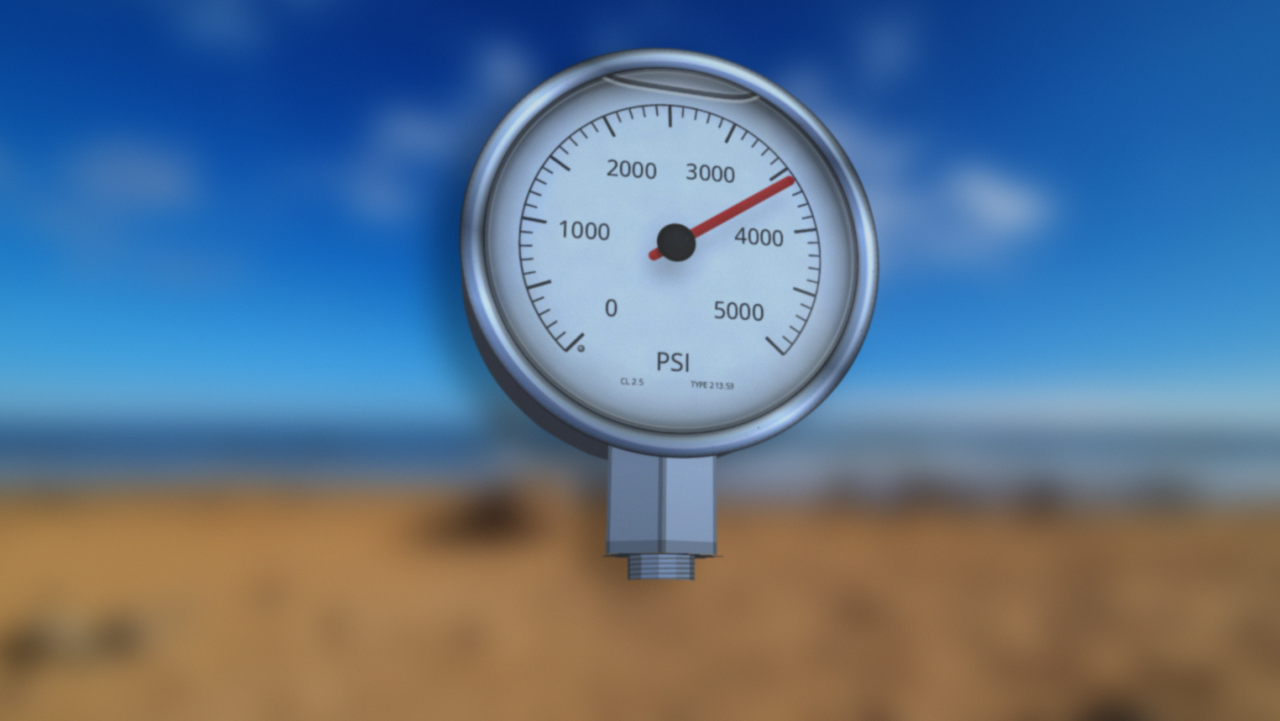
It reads 3600 psi
